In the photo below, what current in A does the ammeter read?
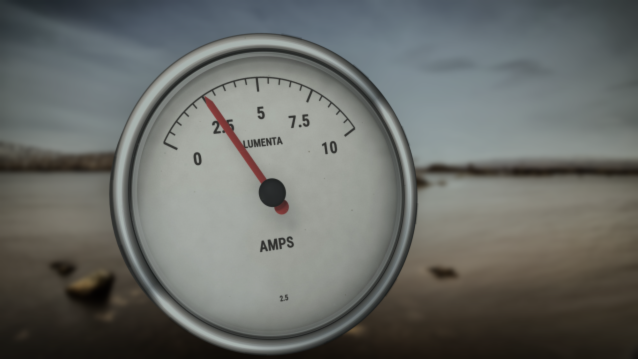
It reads 2.5 A
